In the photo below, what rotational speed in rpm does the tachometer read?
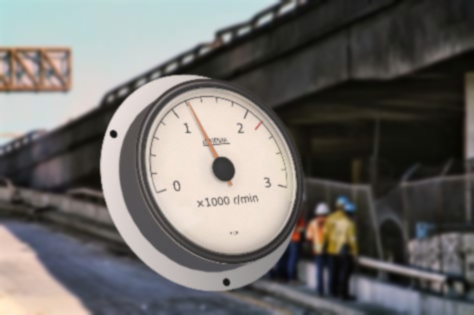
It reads 1200 rpm
